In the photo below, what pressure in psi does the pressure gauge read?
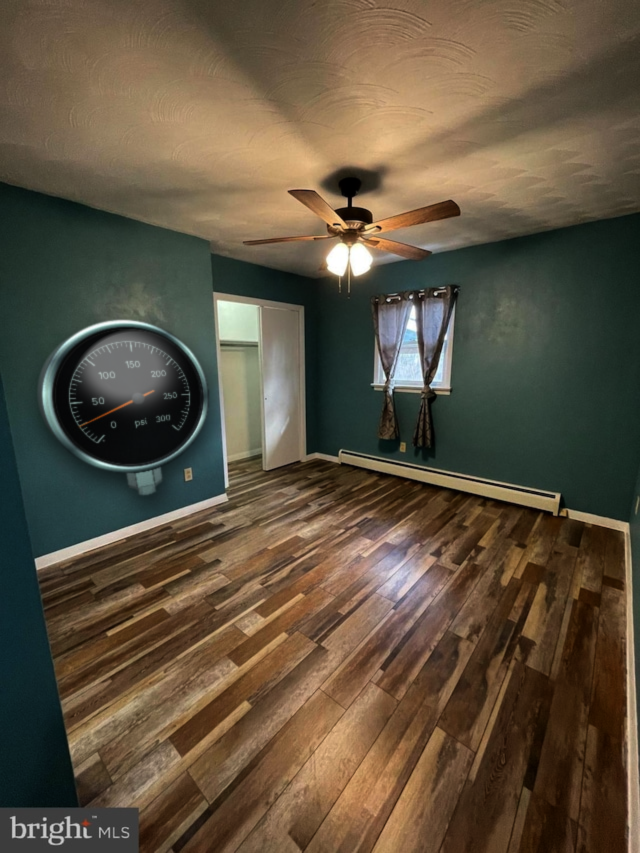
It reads 25 psi
